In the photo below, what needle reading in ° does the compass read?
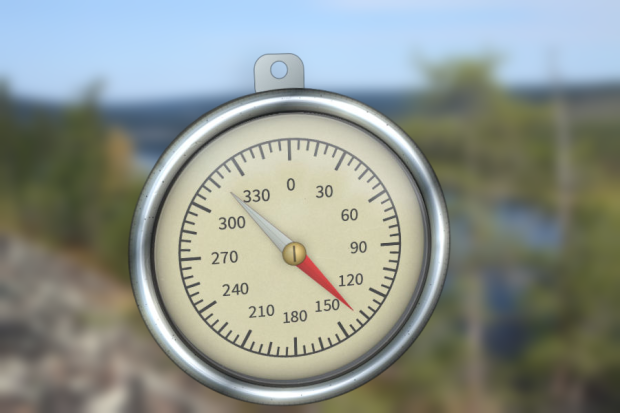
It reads 137.5 °
